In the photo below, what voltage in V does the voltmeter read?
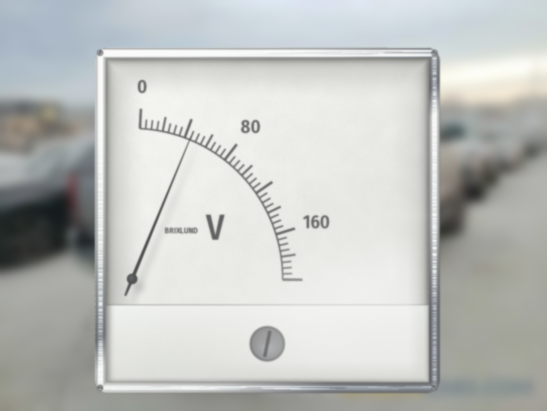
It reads 45 V
